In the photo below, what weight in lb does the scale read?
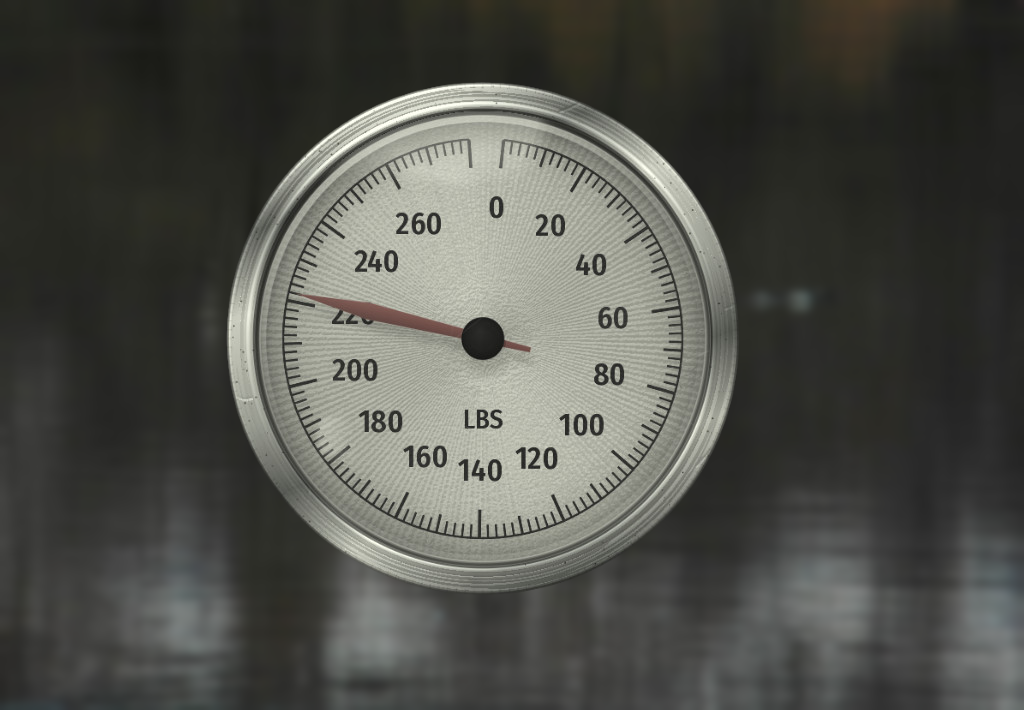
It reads 222 lb
